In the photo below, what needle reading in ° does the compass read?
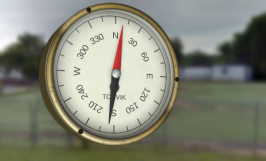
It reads 7.5 °
